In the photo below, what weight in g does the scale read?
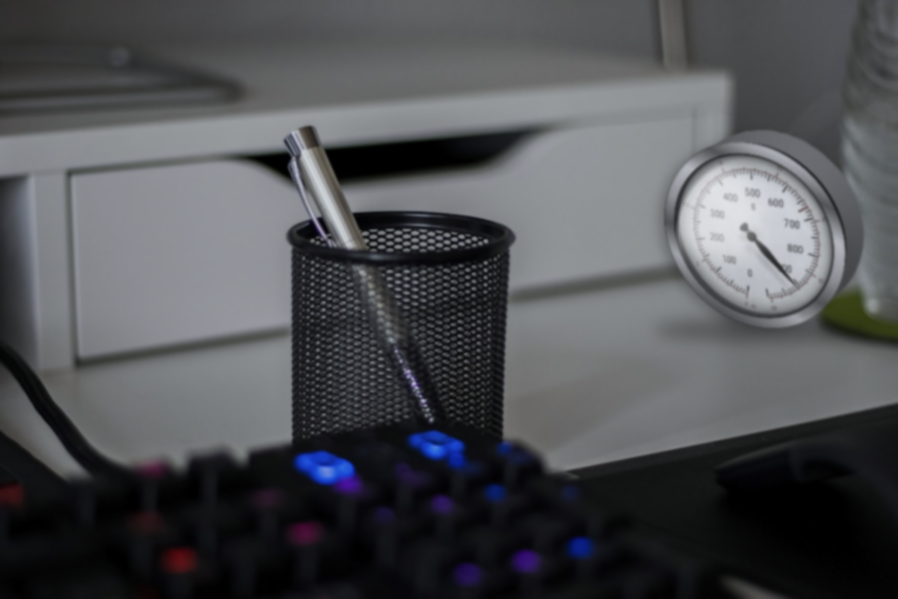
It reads 900 g
